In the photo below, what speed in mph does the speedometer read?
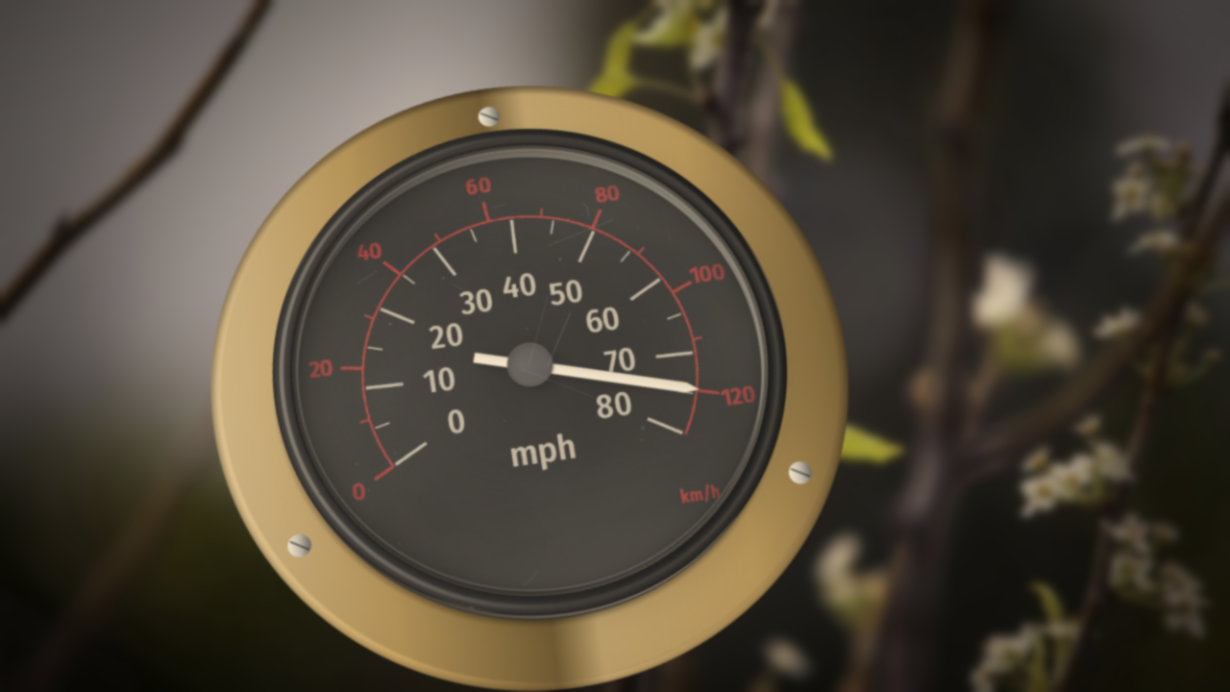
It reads 75 mph
